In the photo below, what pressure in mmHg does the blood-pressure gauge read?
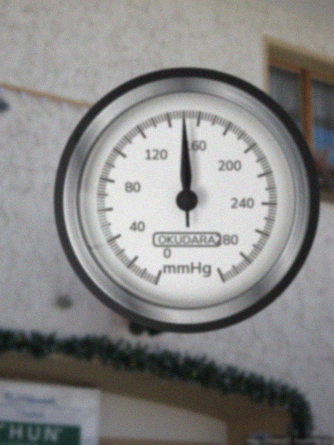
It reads 150 mmHg
